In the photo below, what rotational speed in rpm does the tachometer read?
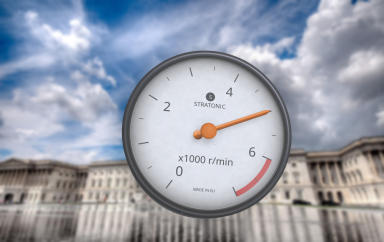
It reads 5000 rpm
